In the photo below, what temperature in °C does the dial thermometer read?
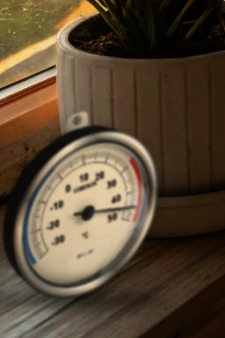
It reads 45 °C
